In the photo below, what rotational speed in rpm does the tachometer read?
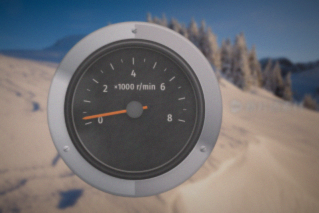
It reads 250 rpm
